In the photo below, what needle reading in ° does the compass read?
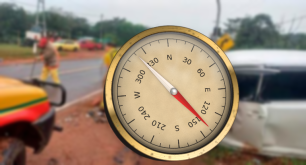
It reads 140 °
